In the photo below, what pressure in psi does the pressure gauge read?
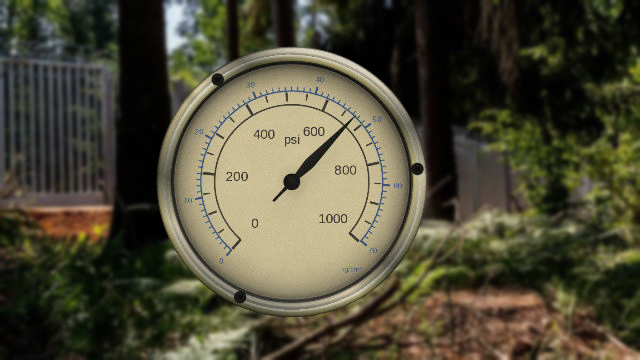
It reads 675 psi
